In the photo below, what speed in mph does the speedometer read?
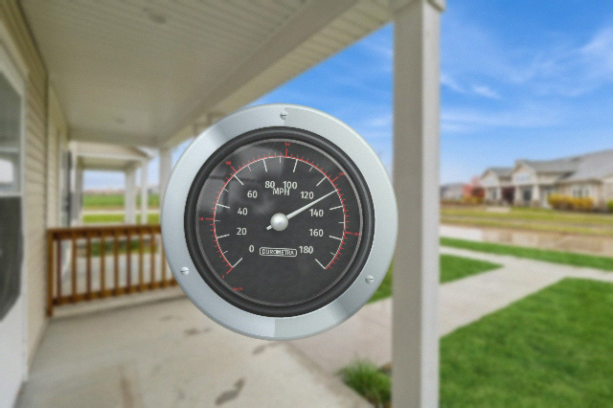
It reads 130 mph
